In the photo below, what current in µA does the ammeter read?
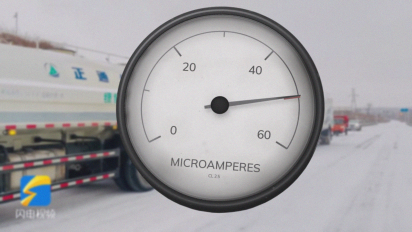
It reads 50 µA
